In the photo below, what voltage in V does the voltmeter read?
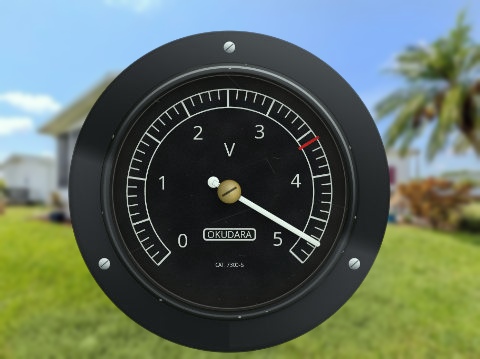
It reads 4.75 V
